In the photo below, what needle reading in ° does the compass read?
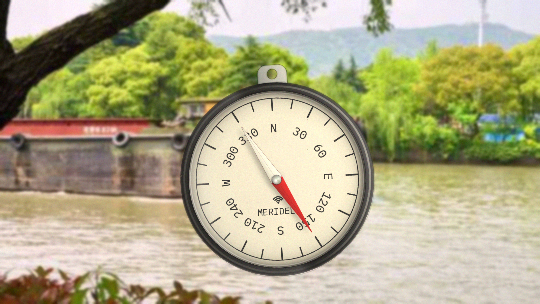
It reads 150 °
